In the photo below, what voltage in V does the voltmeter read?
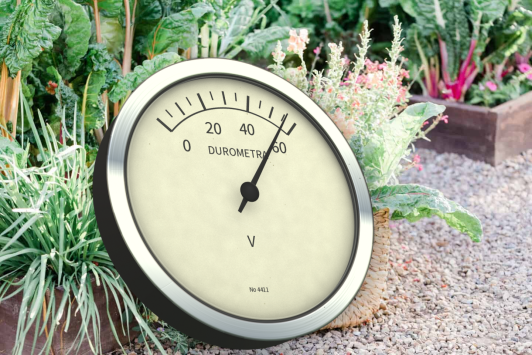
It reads 55 V
